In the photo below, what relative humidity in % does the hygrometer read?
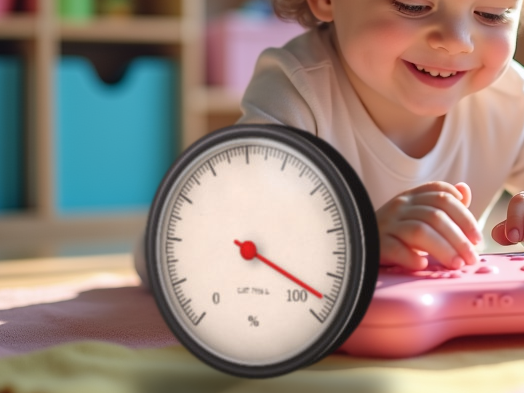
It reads 95 %
